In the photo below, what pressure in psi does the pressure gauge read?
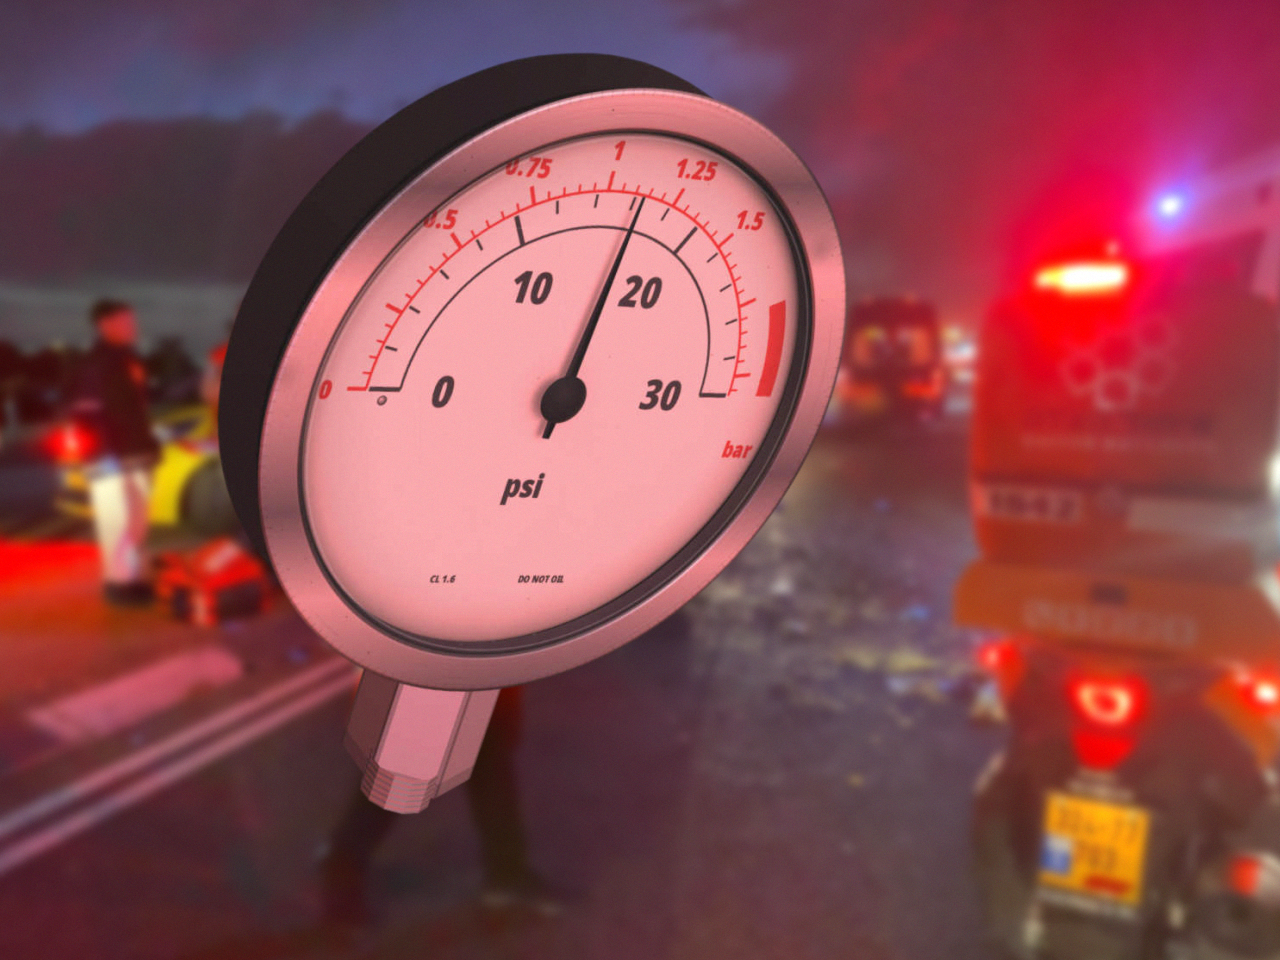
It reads 16 psi
